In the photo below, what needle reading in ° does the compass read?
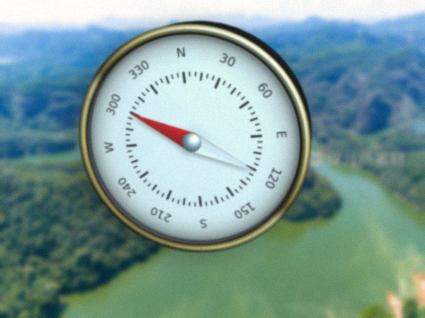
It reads 300 °
